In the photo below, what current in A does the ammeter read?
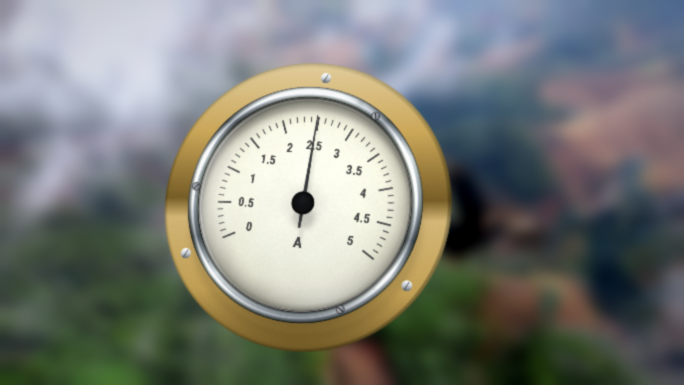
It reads 2.5 A
